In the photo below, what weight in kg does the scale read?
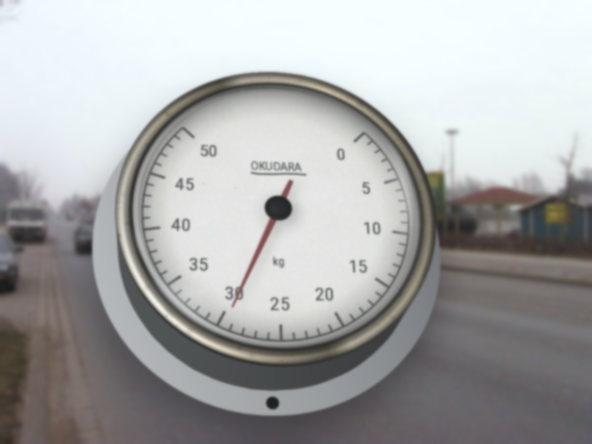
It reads 29.5 kg
